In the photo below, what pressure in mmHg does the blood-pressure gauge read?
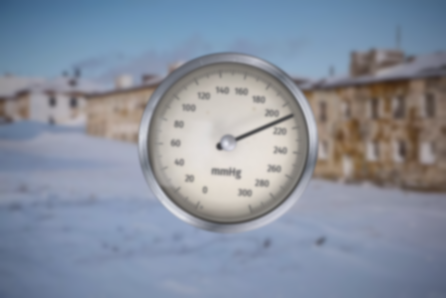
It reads 210 mmHg
